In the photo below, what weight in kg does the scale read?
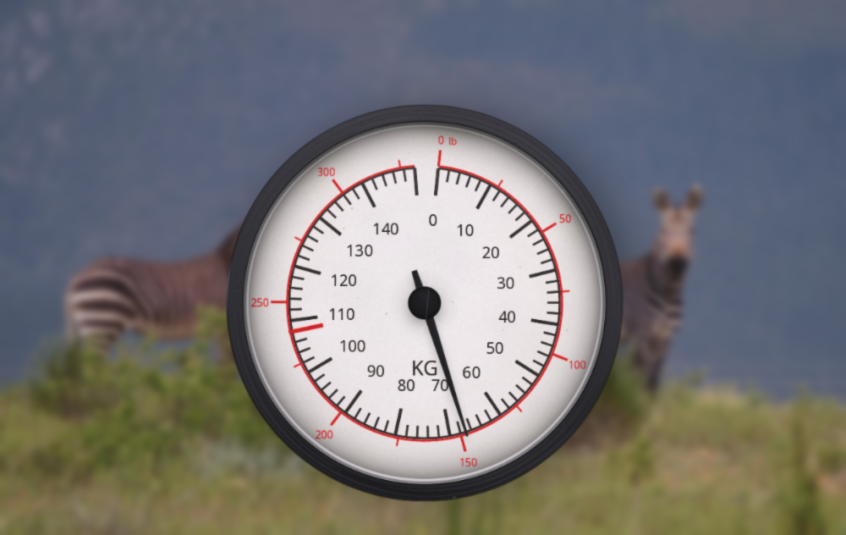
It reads 67 kg
